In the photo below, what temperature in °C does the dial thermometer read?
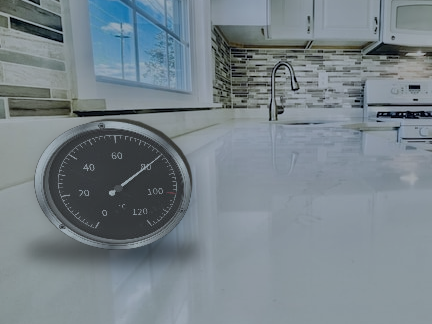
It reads 80 °C
